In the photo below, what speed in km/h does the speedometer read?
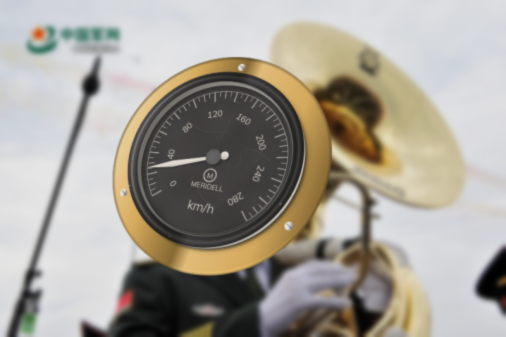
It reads 25 km/h
